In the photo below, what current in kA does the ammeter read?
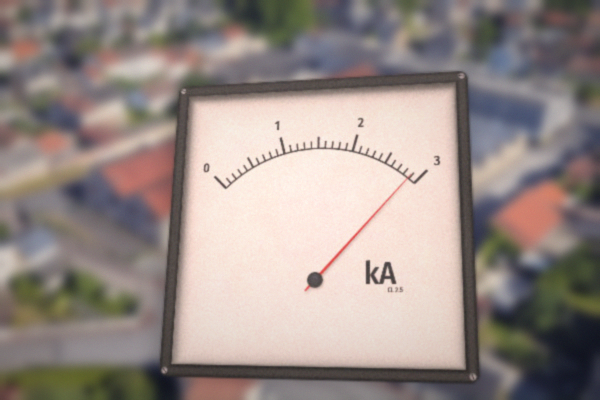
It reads 2.9 kA
